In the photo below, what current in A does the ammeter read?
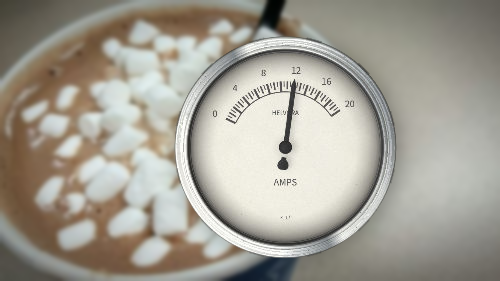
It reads 12 A
